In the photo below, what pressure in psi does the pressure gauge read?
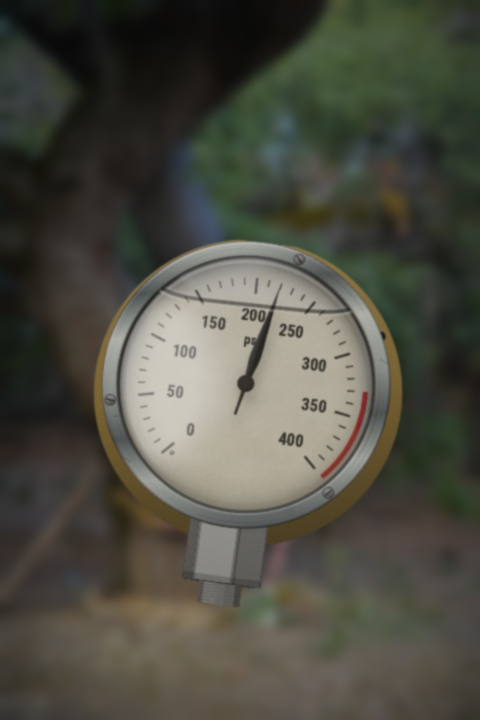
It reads 220 psi
